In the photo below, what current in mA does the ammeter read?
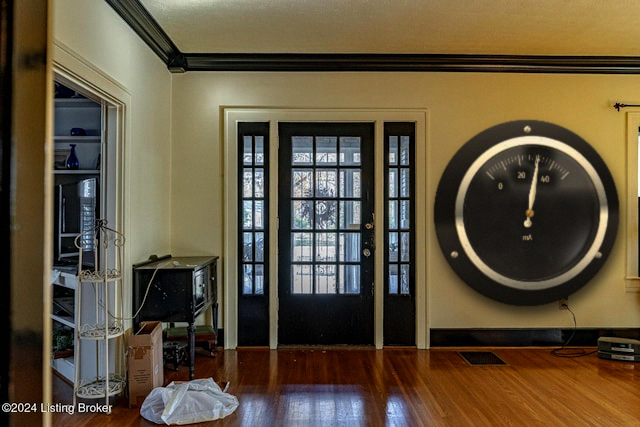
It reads 30 mA
